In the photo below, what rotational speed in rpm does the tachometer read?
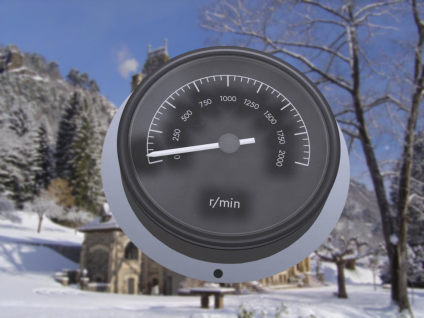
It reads 50 rpm
